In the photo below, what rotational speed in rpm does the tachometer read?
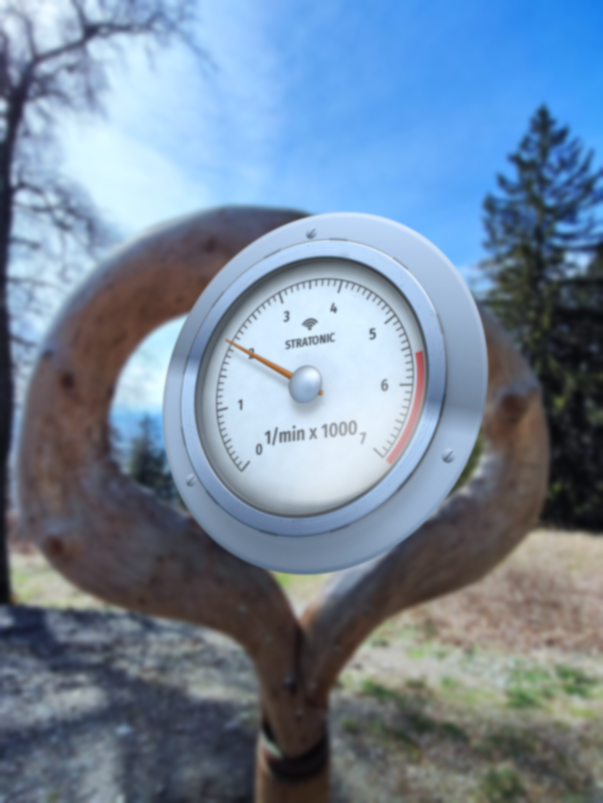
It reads 2000 rpm
